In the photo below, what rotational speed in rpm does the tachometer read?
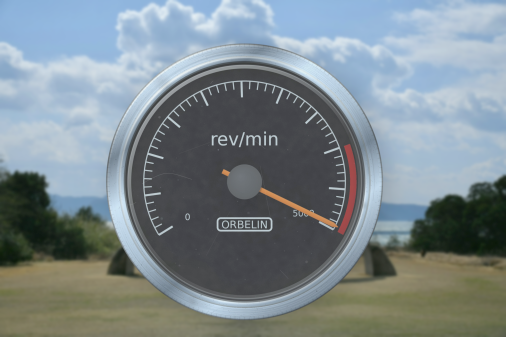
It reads 4950 rpm
